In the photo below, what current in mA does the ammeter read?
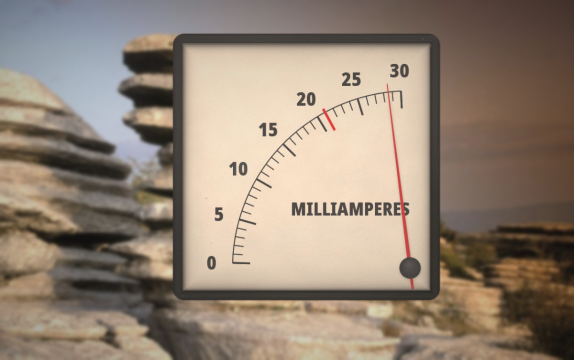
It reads 28.5 mA
